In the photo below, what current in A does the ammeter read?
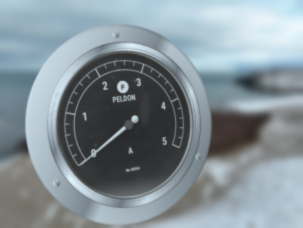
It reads 0 A
